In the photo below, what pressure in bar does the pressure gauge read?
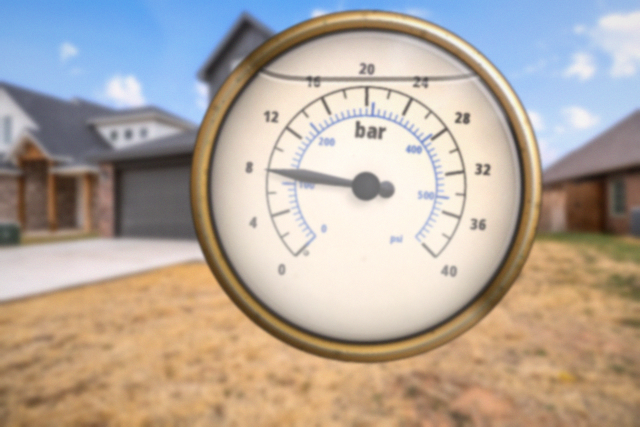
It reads 8 bar
